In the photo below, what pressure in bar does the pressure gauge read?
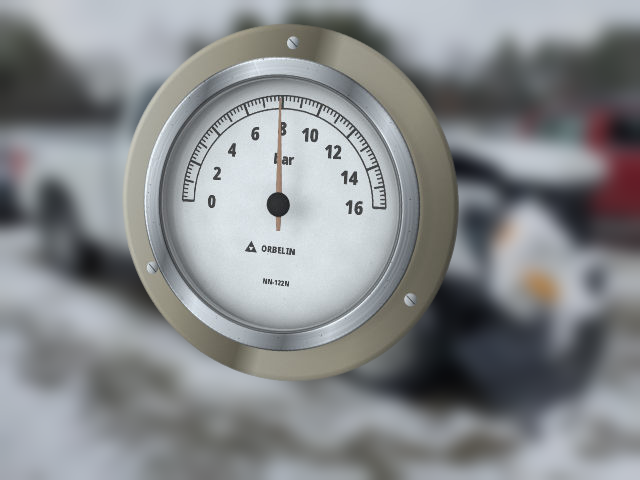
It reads 8 bar
